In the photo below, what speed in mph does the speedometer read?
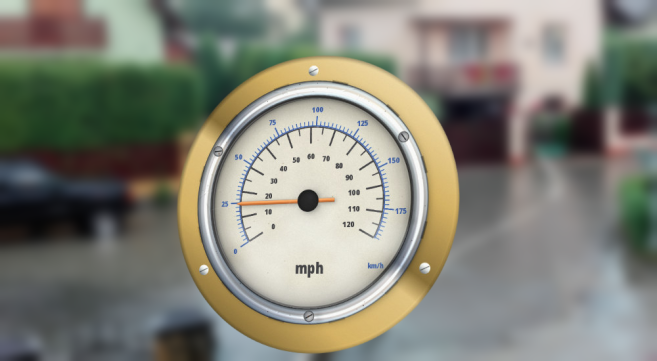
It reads 15 mph
